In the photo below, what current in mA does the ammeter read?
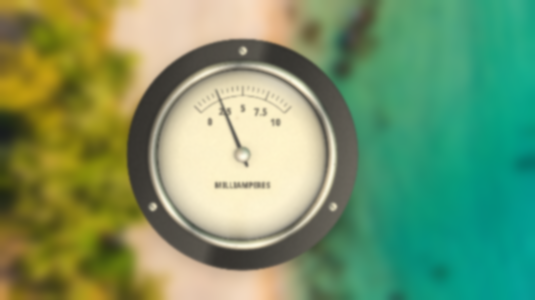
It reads 2.5 mA
